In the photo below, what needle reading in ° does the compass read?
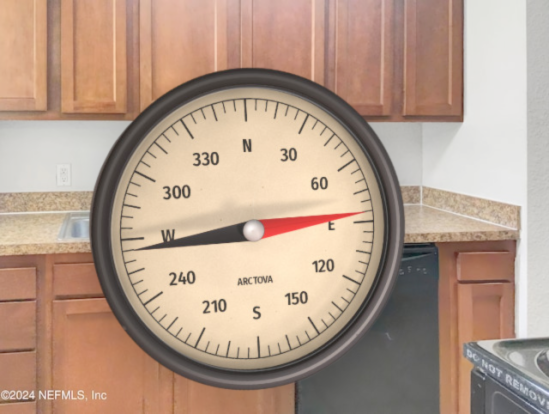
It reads 85 °
